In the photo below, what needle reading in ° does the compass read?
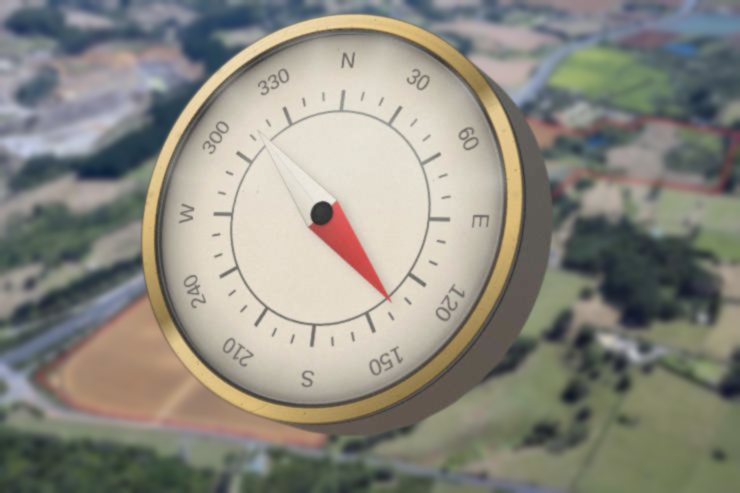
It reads 135 °
